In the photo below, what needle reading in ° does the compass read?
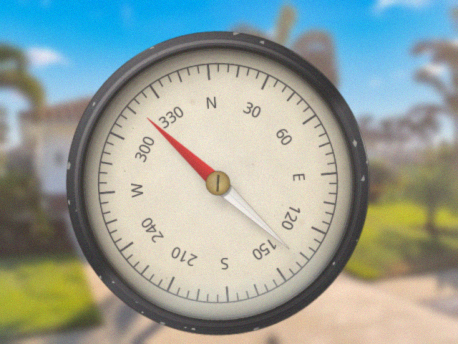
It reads 317.5 °
